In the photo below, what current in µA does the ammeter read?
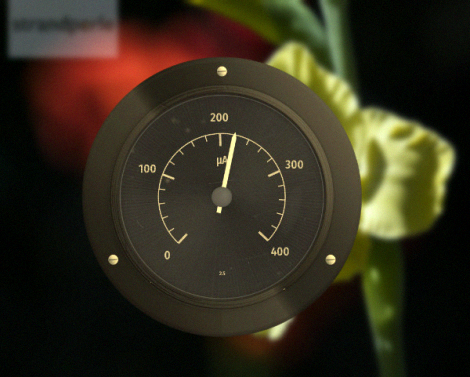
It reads 220 µA
